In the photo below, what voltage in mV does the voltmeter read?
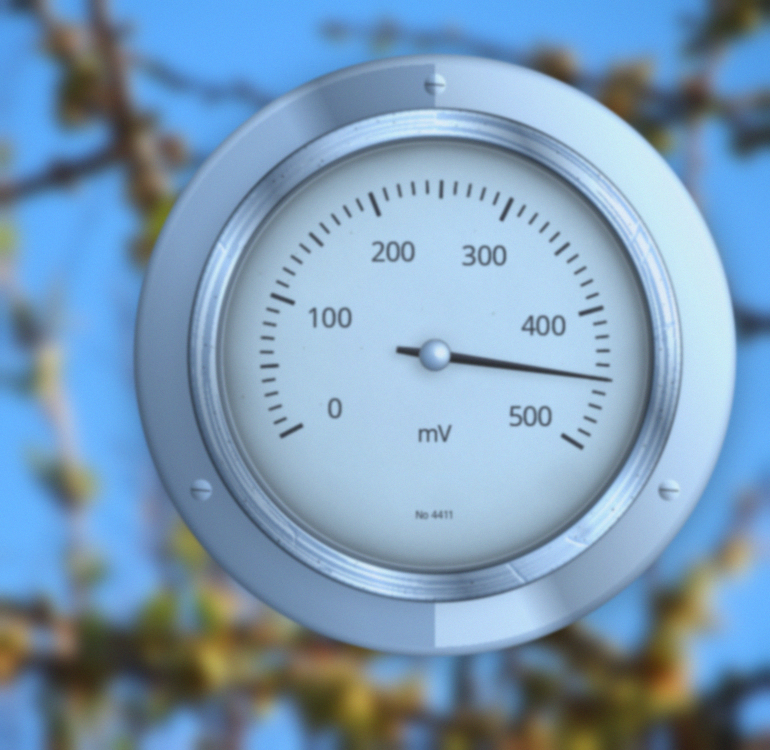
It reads 450 mV
